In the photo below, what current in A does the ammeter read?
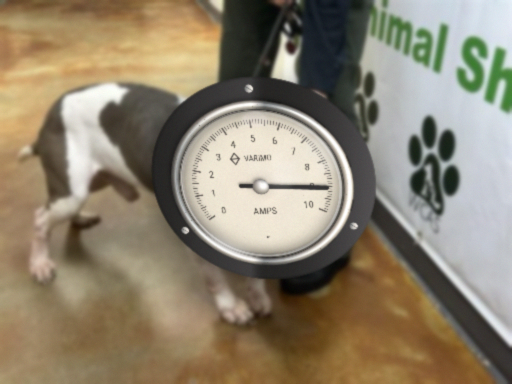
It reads 9 A
